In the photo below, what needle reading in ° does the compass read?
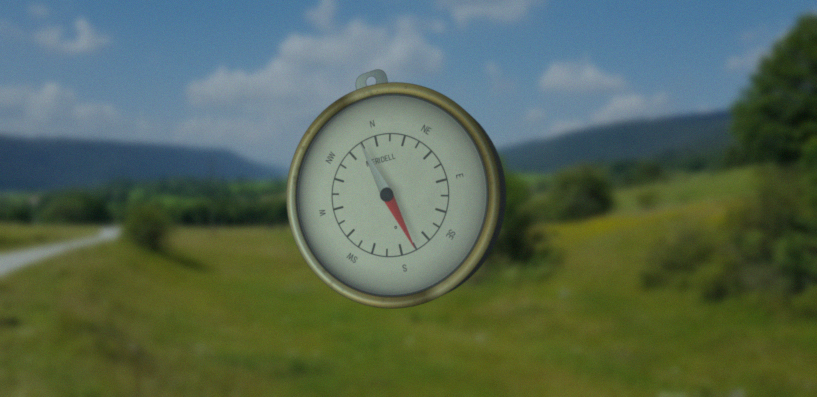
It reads 165 °
